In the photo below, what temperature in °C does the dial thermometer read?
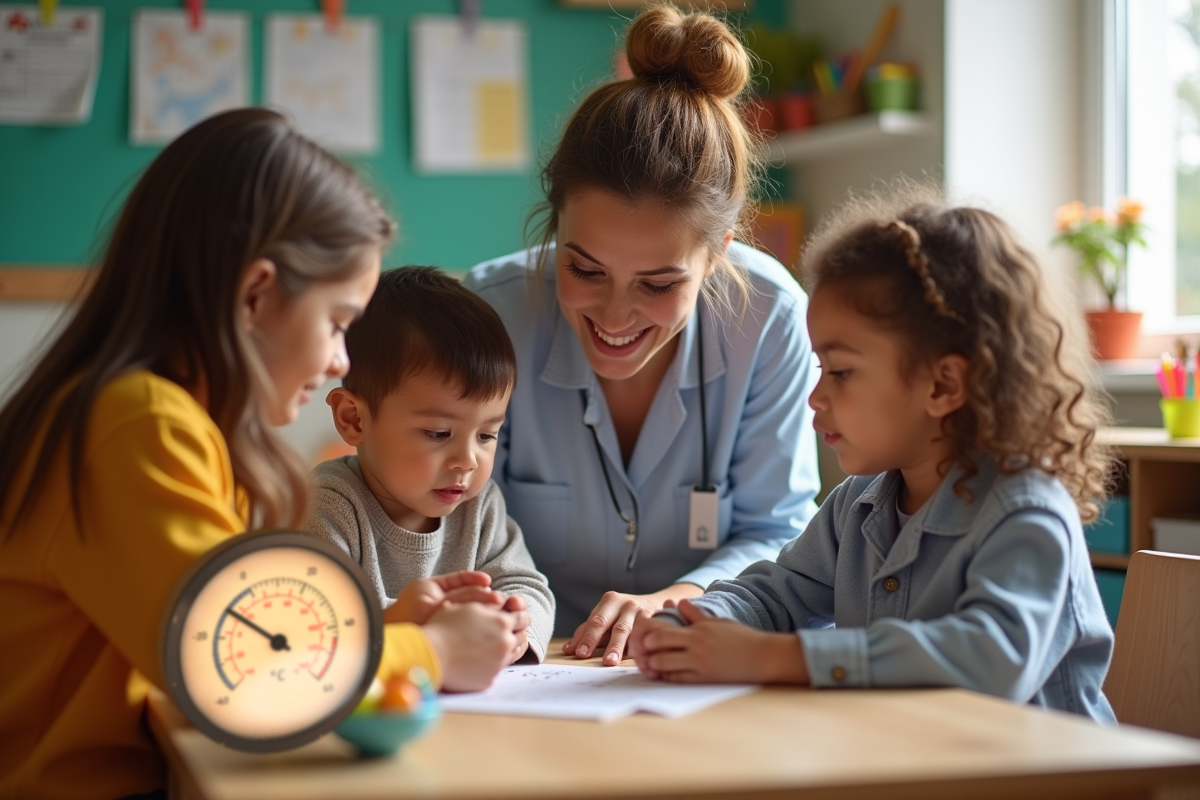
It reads -10 °C
